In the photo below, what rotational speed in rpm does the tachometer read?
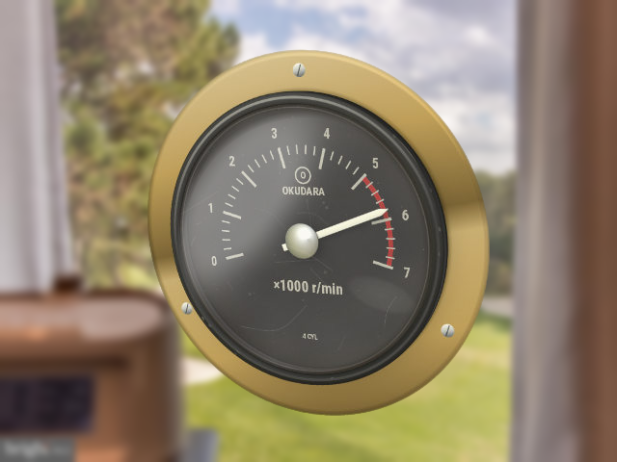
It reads 5800 rpm
